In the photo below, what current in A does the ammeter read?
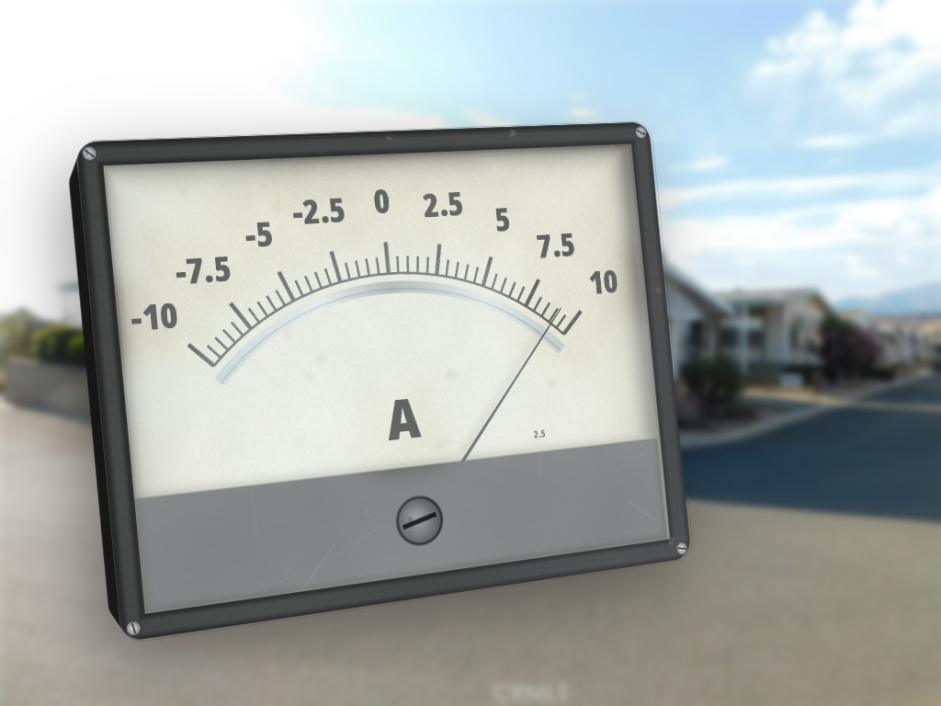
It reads 9 A
